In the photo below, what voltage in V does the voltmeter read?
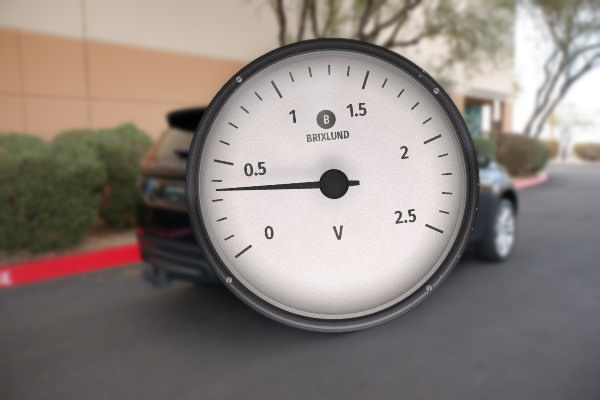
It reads 0.35 V
